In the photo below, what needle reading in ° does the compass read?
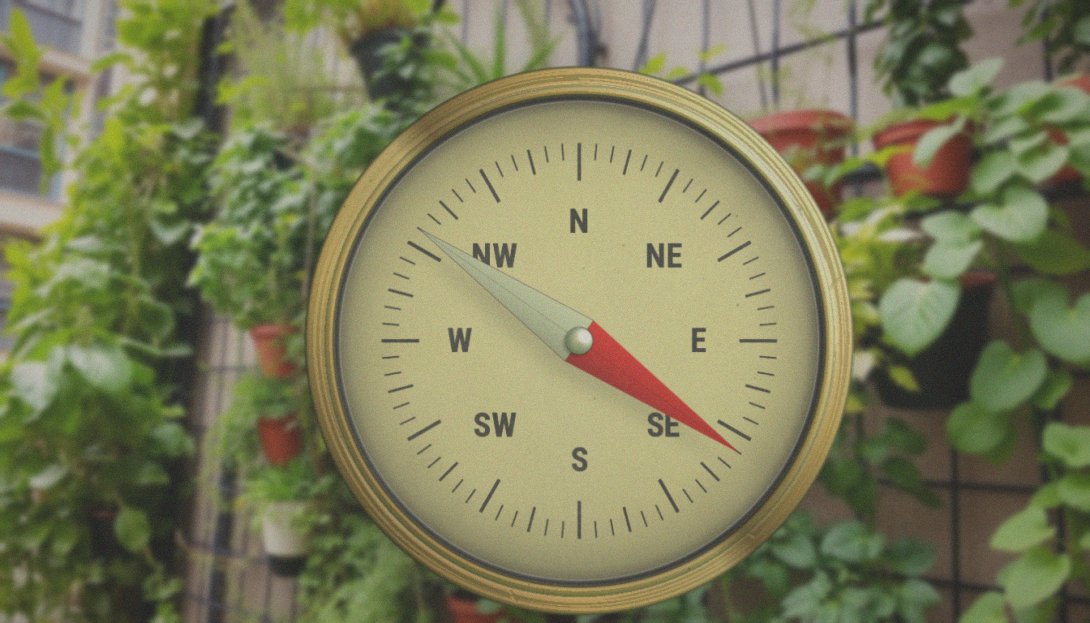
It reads 125 °
